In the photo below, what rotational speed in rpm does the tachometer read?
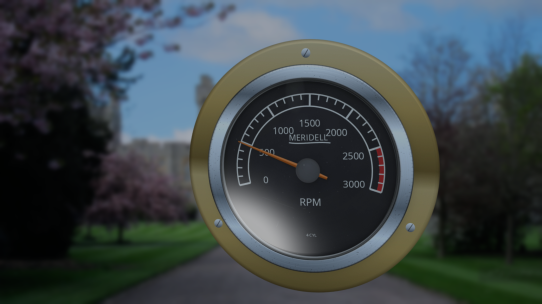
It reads 500 rpm
